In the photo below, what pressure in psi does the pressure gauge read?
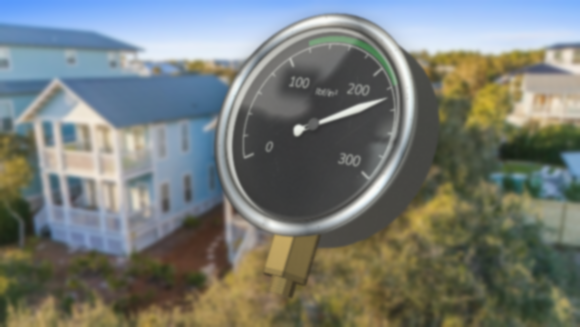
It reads 230 psi
